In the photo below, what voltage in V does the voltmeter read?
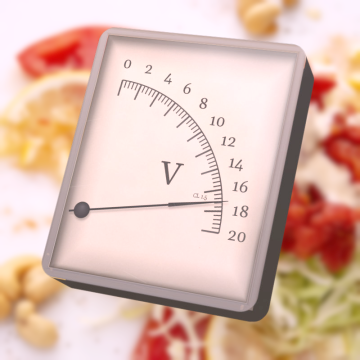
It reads 17.2 V
